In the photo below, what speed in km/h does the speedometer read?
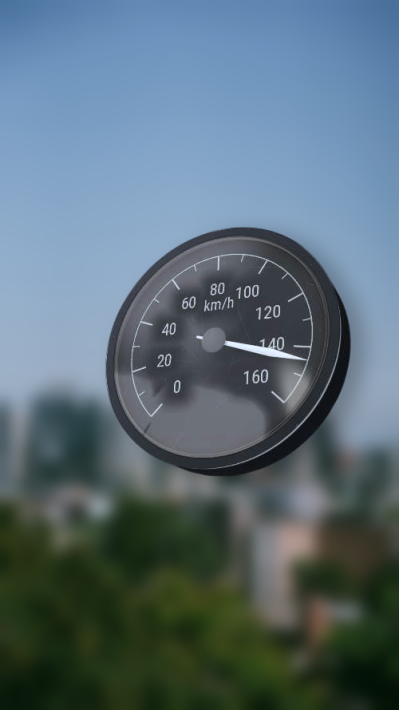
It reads 145 km/h
